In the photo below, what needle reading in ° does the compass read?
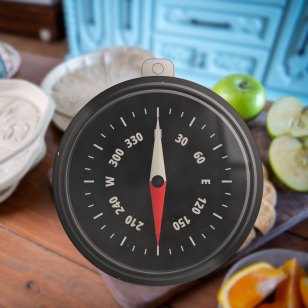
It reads 180 °
